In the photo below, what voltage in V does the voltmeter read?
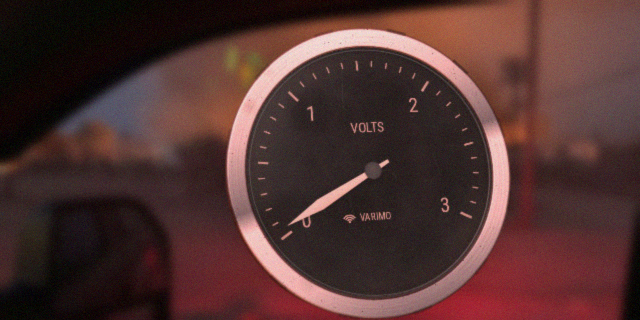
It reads 0.05 V
